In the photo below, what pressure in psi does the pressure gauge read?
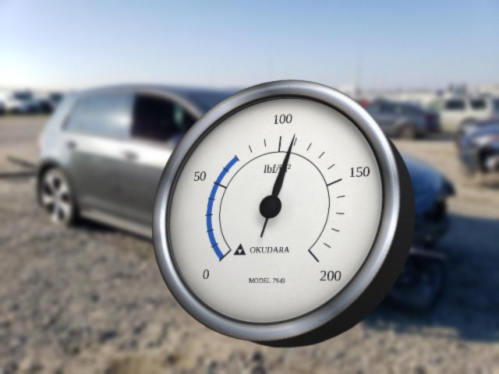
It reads 110 psi
